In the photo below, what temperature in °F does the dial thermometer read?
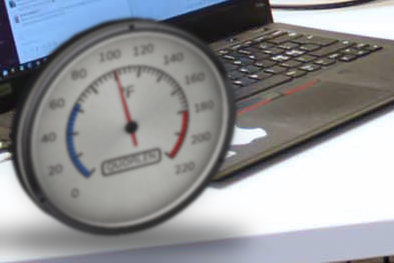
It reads 100 °F
